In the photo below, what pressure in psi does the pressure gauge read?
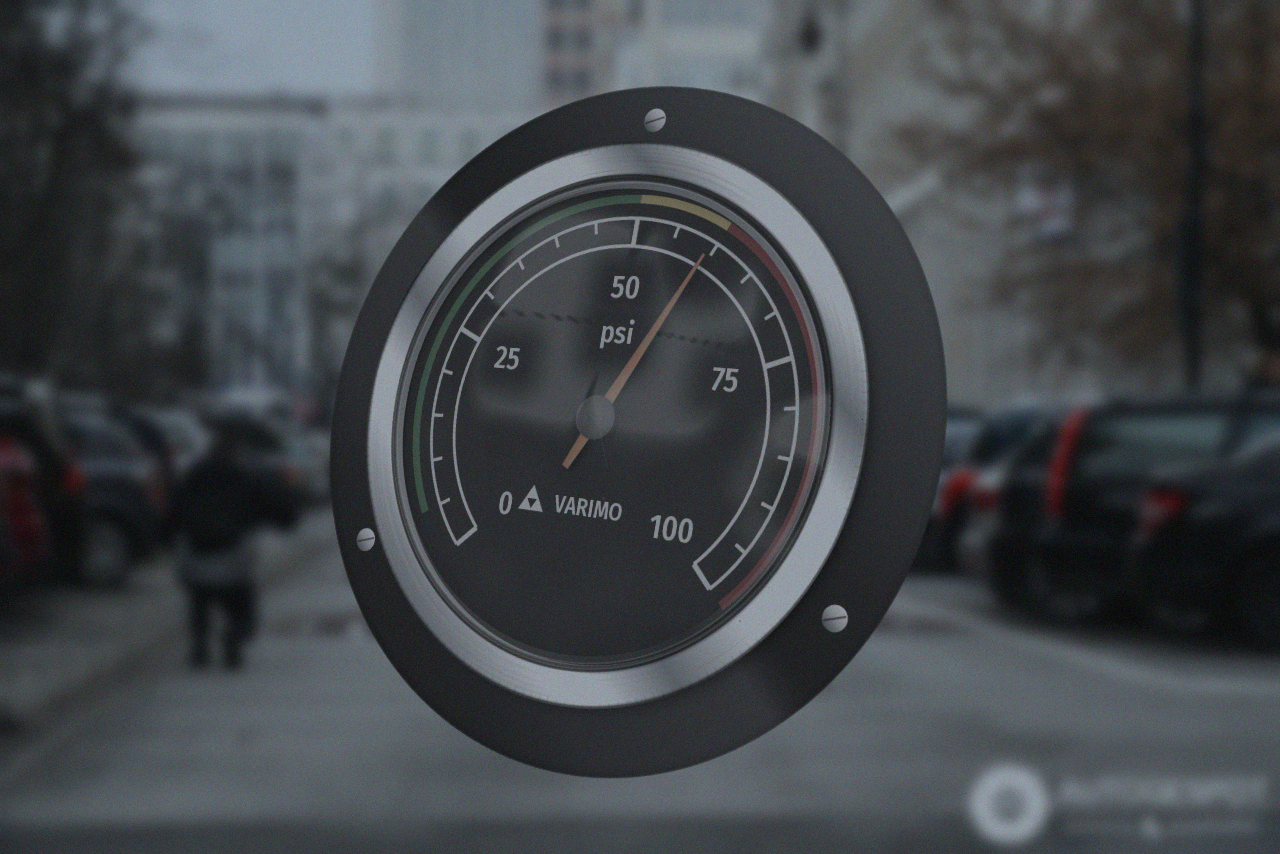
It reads 60 psi
